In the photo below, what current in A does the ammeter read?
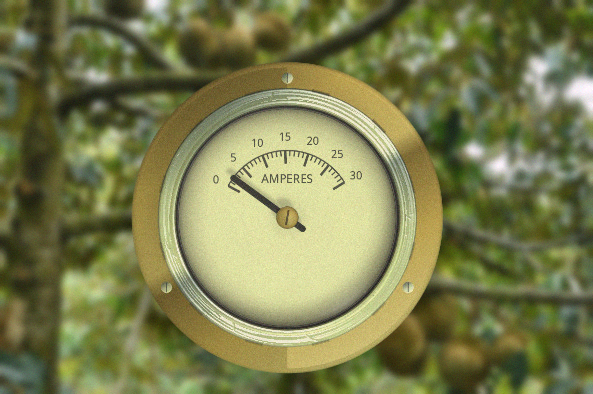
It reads 2 A
